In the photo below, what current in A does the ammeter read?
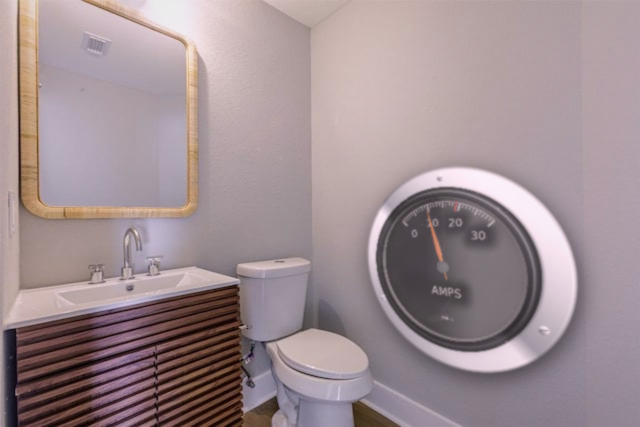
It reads 10 A
